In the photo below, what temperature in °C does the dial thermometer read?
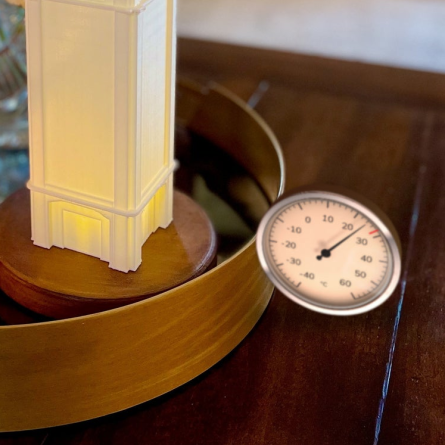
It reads 24 °C
